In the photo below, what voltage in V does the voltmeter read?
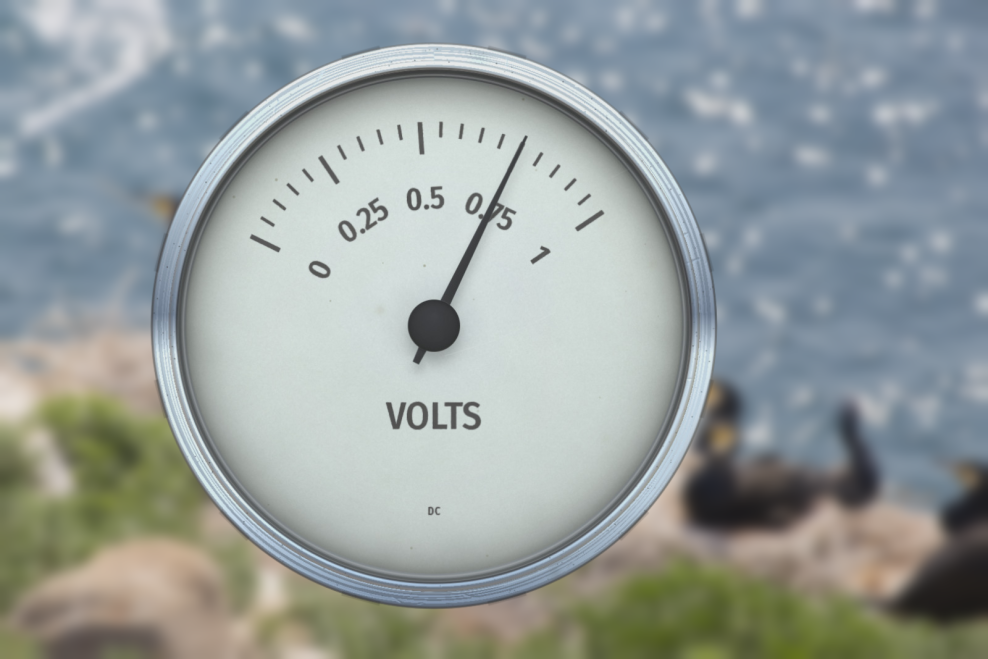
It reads 0.75 V
